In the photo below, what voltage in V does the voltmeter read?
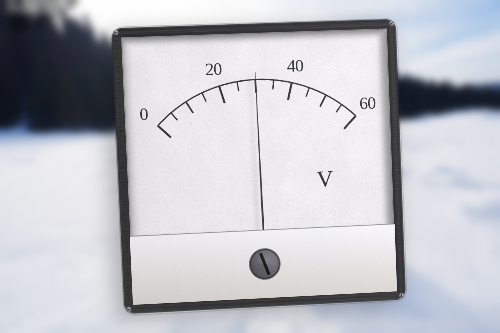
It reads 30 V
